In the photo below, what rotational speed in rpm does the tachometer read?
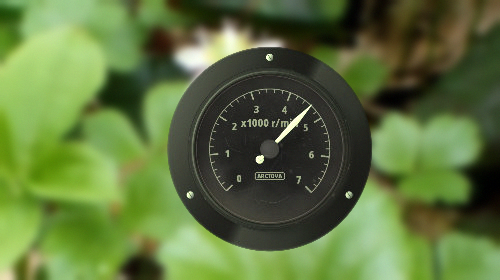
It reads 4600 rpm
